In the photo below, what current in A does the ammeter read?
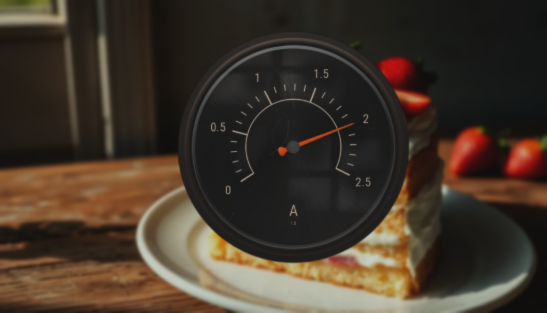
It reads 2 A
